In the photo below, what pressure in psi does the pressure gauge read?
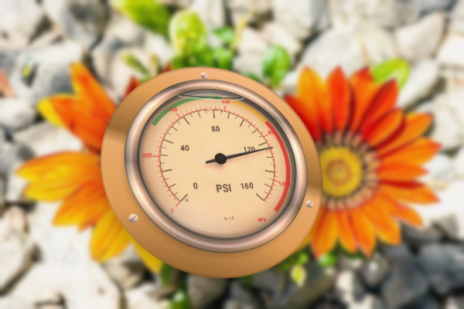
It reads 125 psi
